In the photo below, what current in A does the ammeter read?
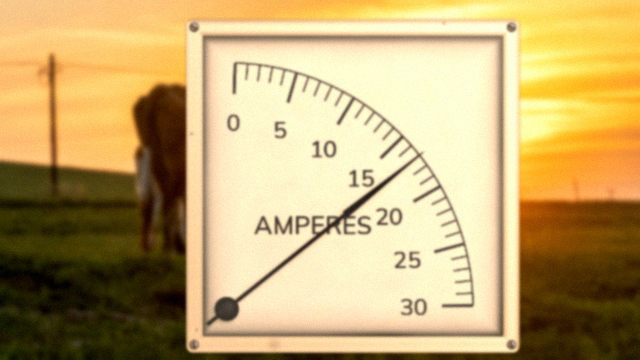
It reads 17 A
